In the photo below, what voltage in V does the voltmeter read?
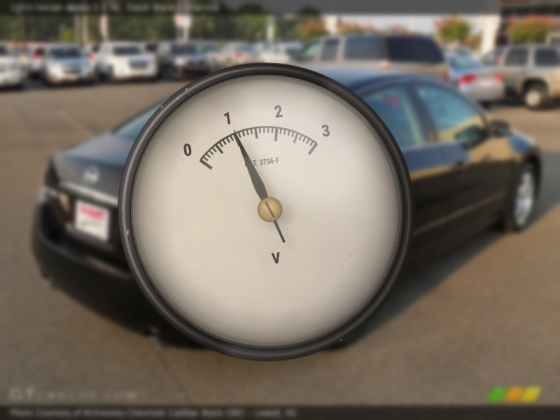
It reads 1 V
